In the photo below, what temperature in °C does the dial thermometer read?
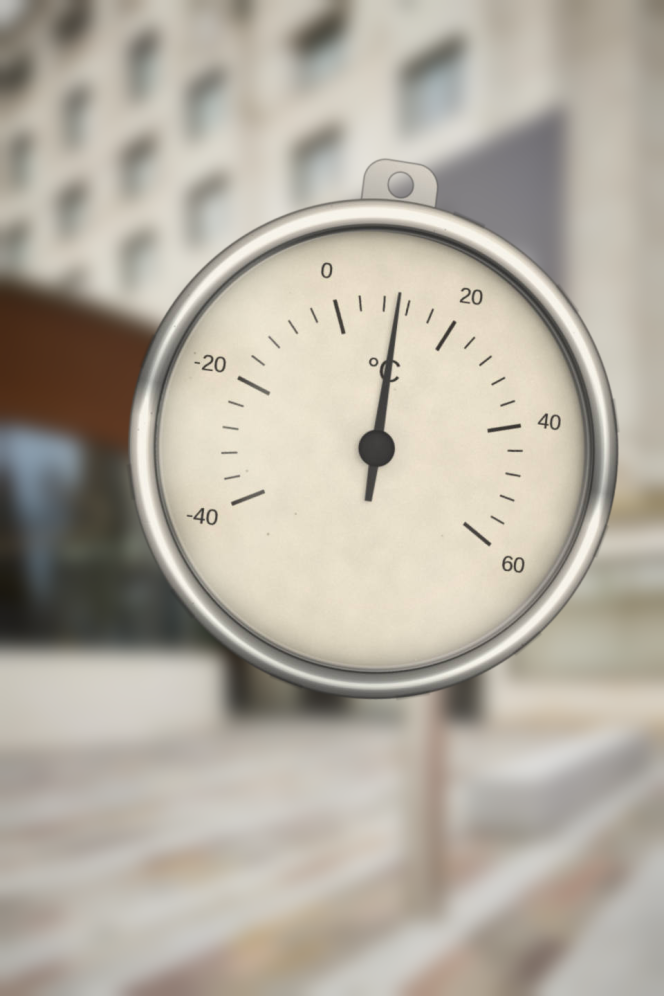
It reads 10 °C
